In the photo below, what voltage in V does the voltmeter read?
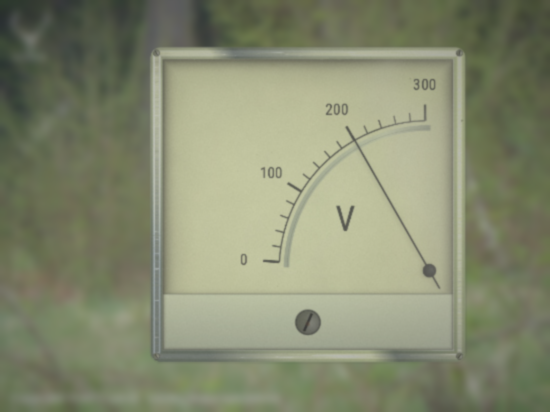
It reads 200 V
